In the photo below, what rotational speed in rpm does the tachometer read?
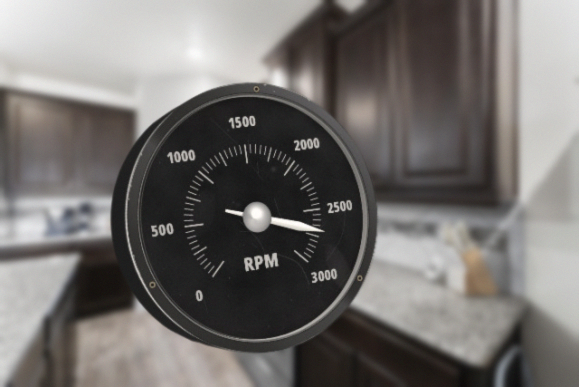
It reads 2700 rpm
